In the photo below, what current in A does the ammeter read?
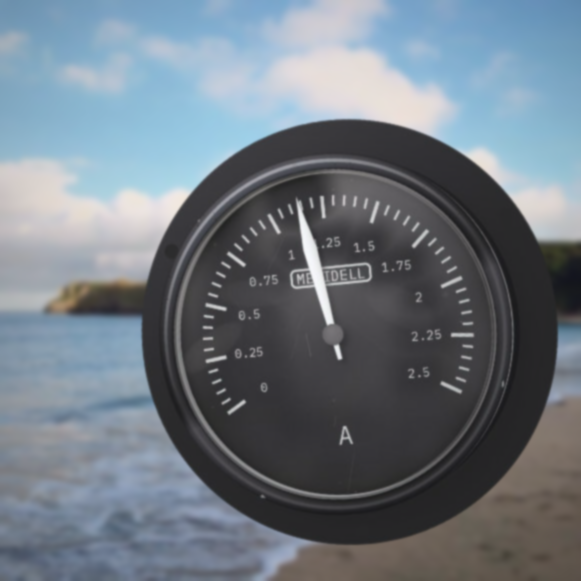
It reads 1.15 A
